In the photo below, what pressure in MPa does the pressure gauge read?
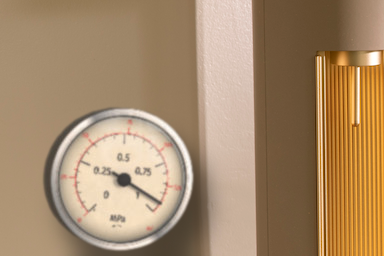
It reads 0.95 MPa
